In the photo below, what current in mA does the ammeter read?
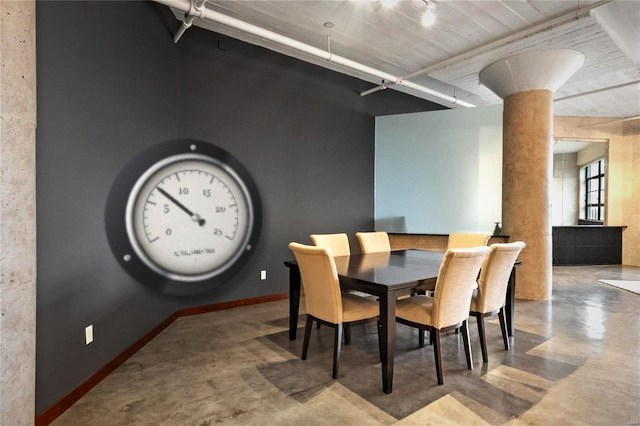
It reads 7 mA
